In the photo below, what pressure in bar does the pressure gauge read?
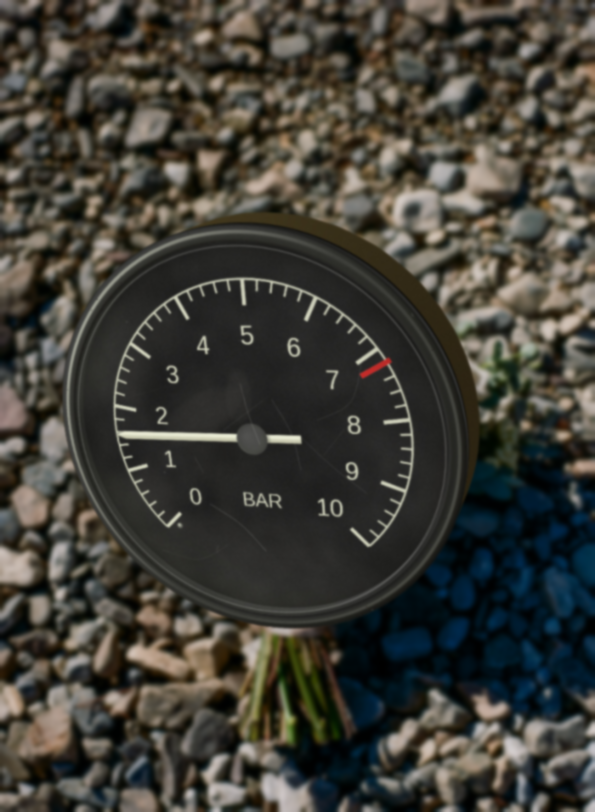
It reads 1.6 bar
